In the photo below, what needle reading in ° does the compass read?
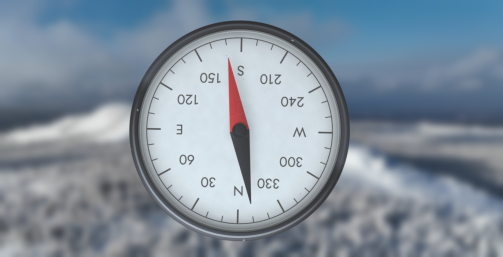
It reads 170 °
